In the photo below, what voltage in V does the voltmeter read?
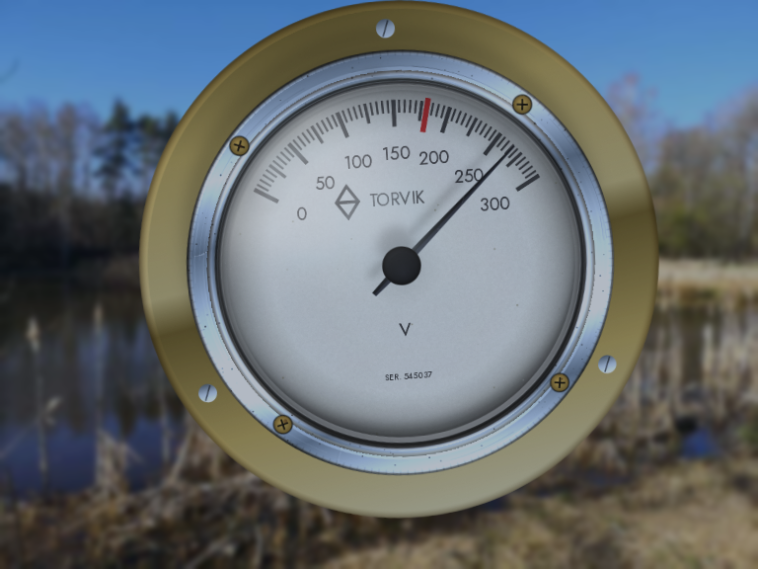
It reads 265 V
